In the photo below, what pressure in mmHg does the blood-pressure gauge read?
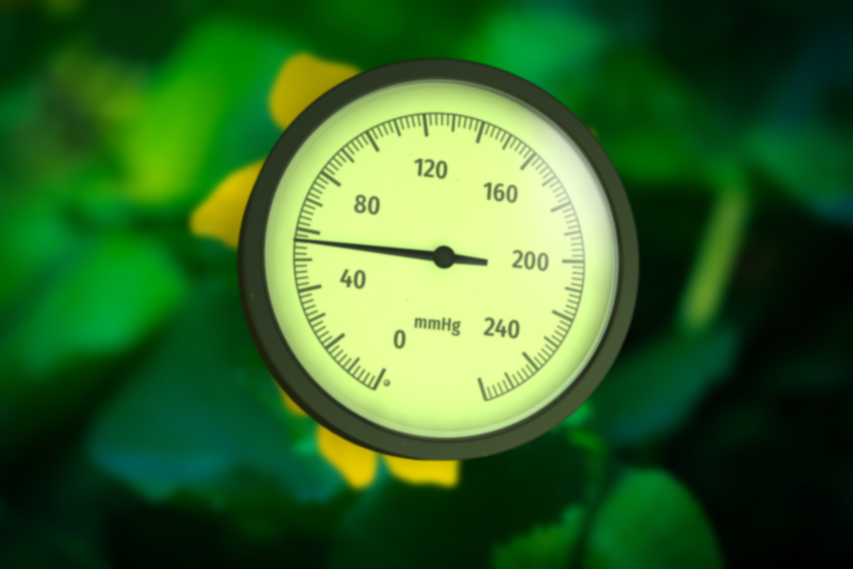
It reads 56 mmHg
